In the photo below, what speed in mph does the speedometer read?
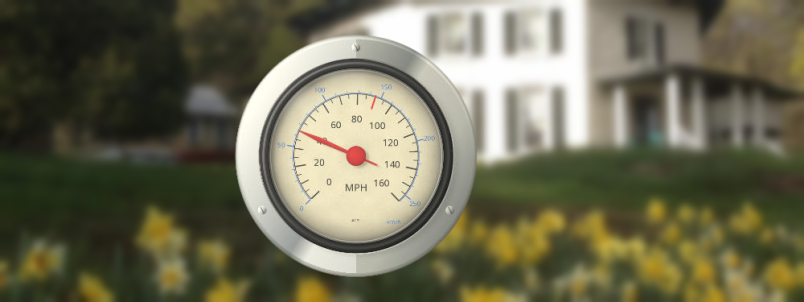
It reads 40 mph
